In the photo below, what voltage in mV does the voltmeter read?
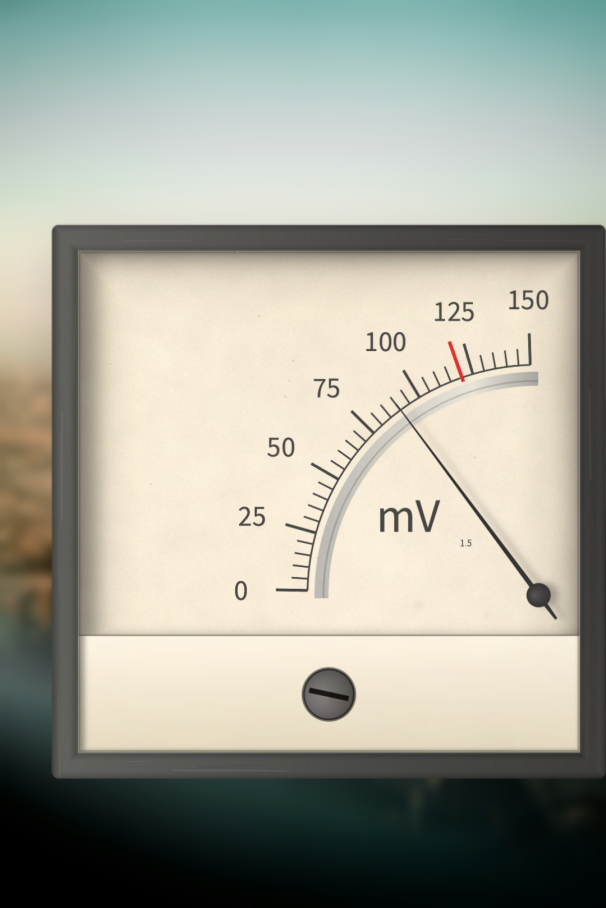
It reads 90 mV
